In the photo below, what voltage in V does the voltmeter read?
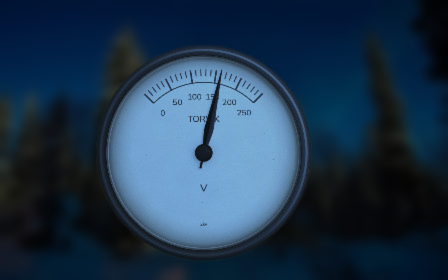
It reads 160 V
